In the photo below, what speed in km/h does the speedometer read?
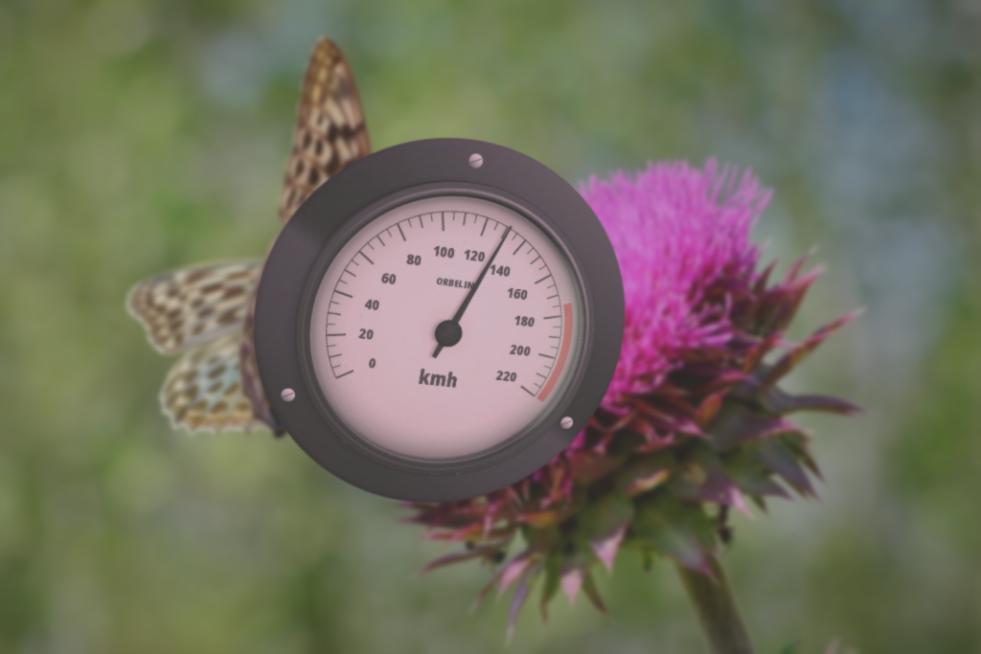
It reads 130 km/h
